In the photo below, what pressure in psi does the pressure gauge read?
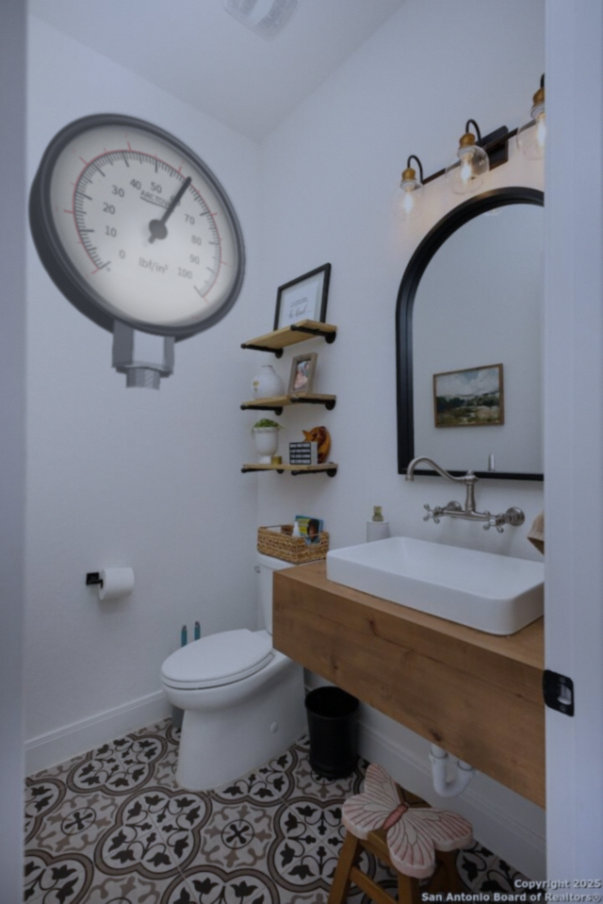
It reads 60 psi
